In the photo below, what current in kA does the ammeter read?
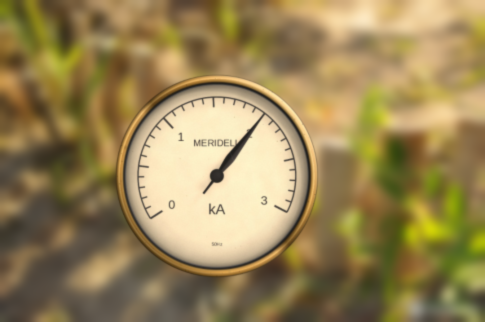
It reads 2 kA
